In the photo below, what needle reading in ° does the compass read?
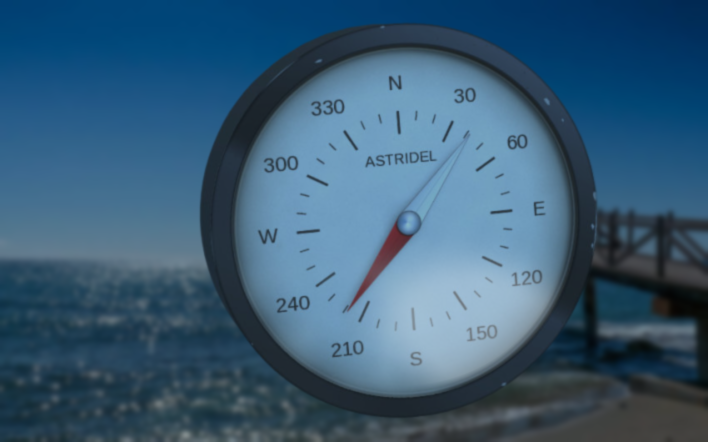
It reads 220 °
